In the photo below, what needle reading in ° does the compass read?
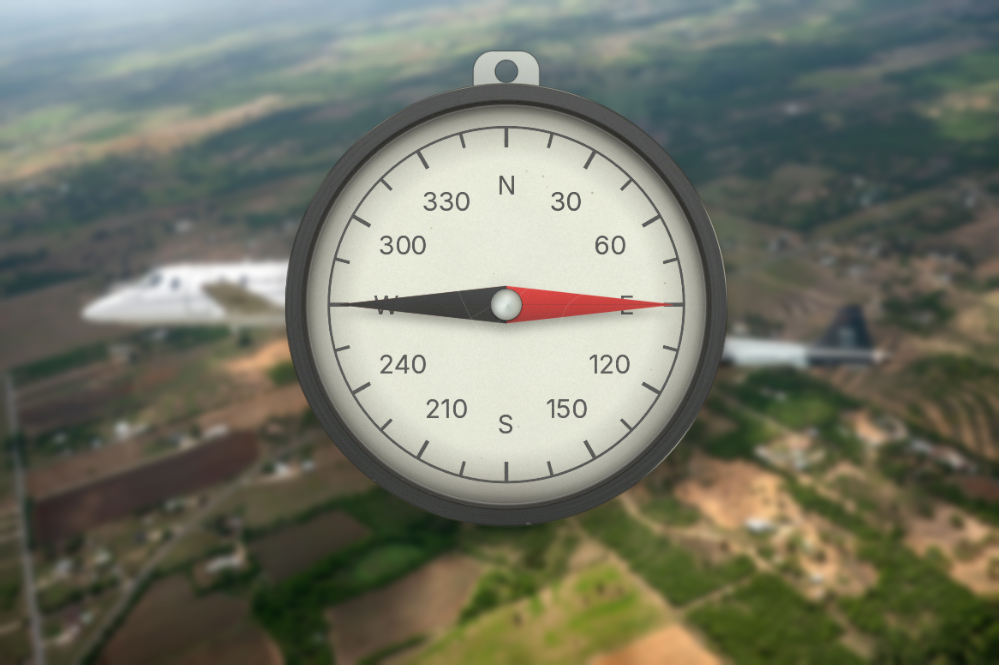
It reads 90 °
